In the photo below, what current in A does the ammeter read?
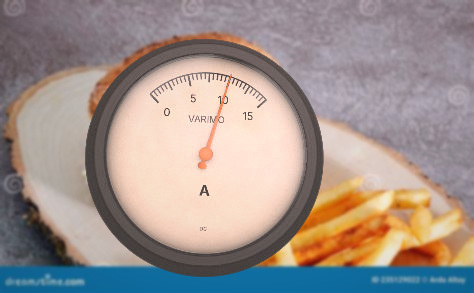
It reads 10 A
